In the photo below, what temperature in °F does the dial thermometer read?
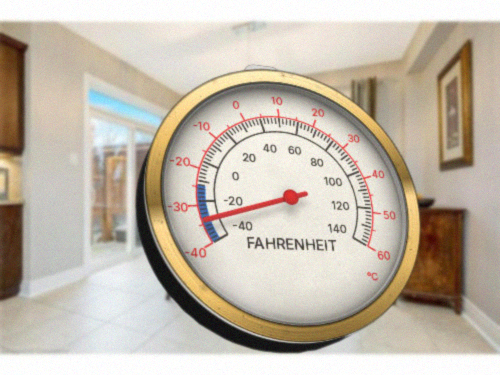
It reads -30 °F
